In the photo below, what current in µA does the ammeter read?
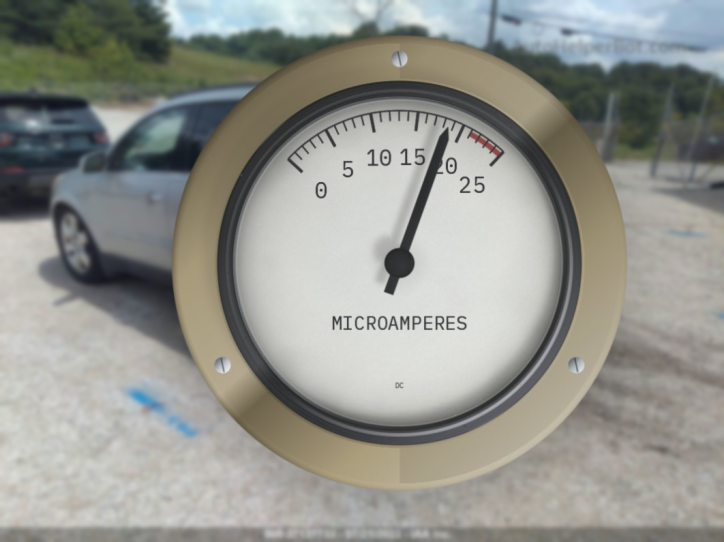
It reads 18.5 µA
